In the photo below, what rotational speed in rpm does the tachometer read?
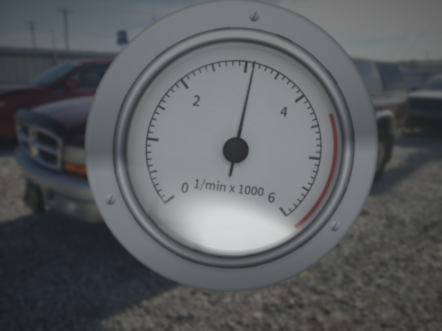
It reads 3100 rpm
